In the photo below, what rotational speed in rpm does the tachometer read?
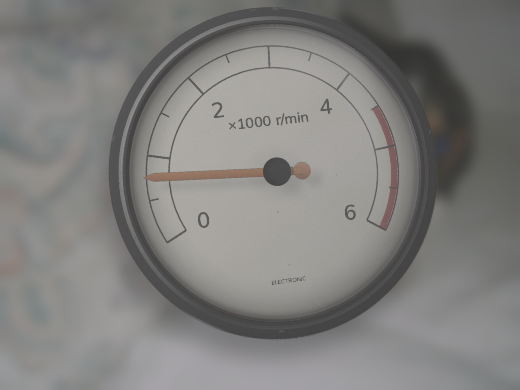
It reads 750 rpm
